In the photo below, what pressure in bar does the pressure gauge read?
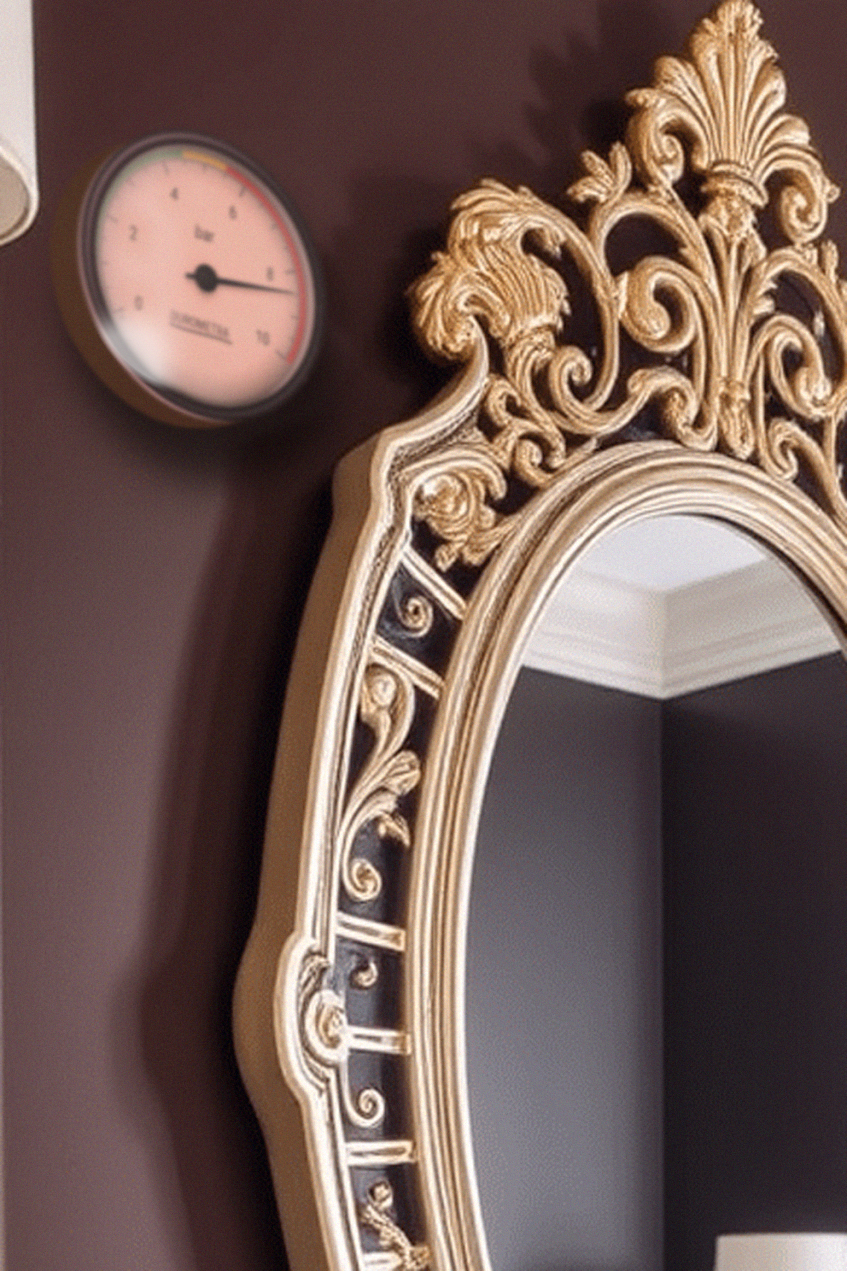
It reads 8.5 bar
